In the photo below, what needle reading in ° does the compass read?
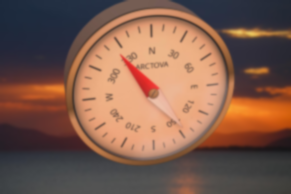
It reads 325 °
